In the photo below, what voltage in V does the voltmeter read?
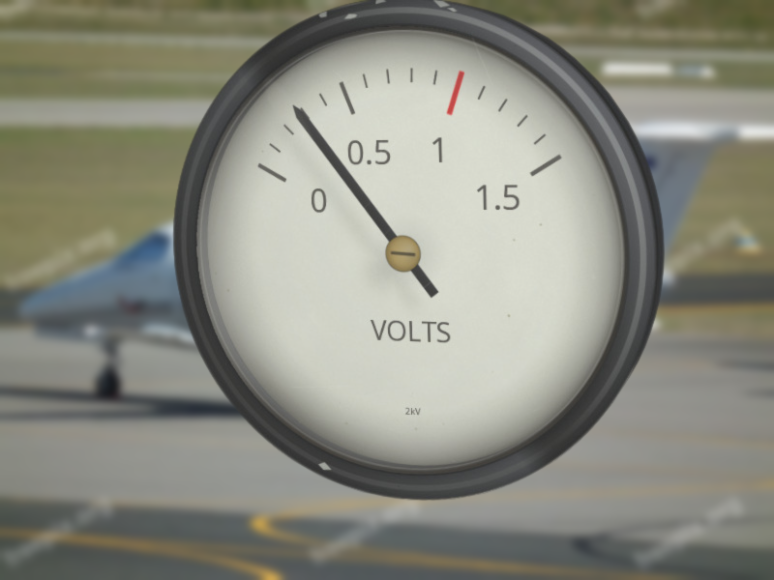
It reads 0.3 V
